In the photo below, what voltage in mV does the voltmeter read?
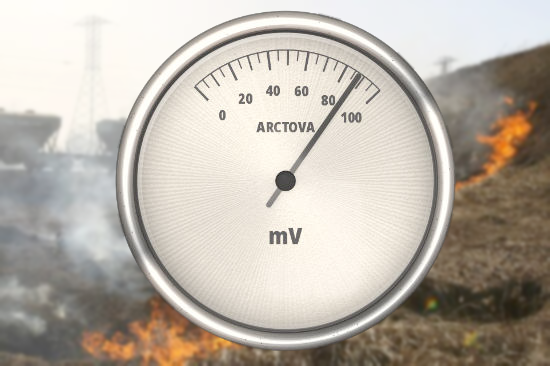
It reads 87.5 mV
